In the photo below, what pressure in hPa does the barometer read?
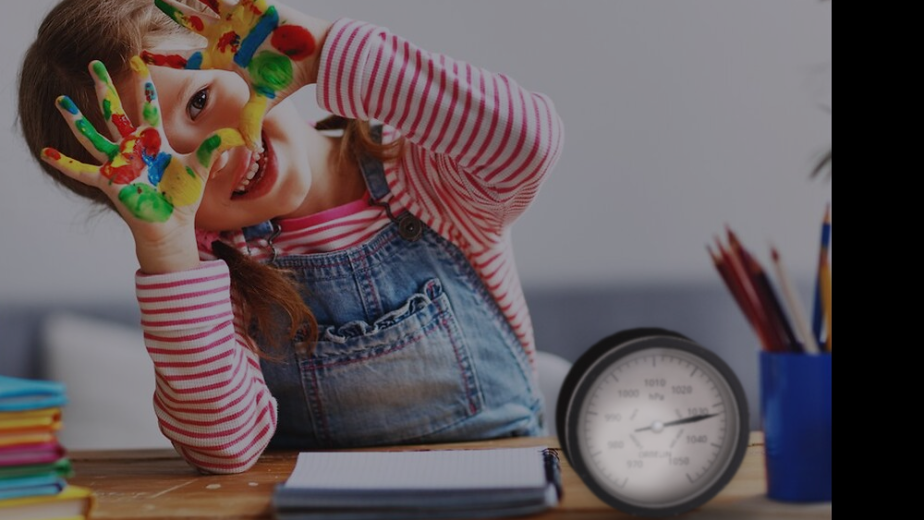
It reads 1032 hPa
